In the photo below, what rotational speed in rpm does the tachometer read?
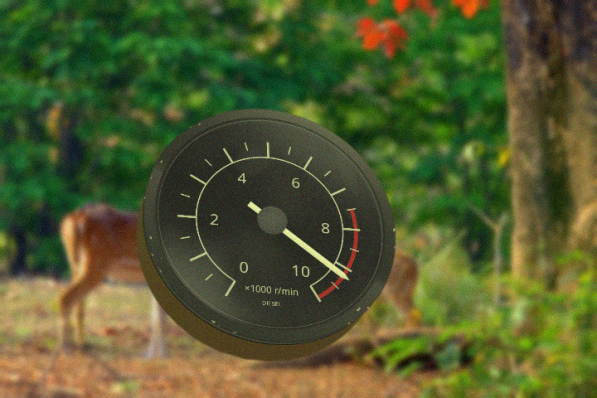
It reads 9250 rpm
